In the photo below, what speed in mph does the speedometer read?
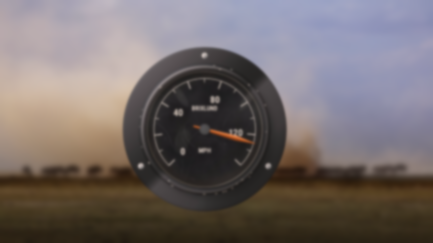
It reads 125 mph
